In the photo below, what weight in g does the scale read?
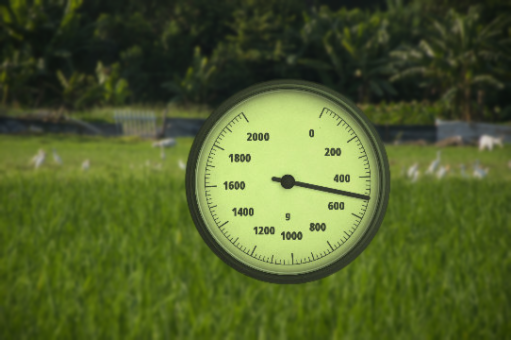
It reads 500 g
